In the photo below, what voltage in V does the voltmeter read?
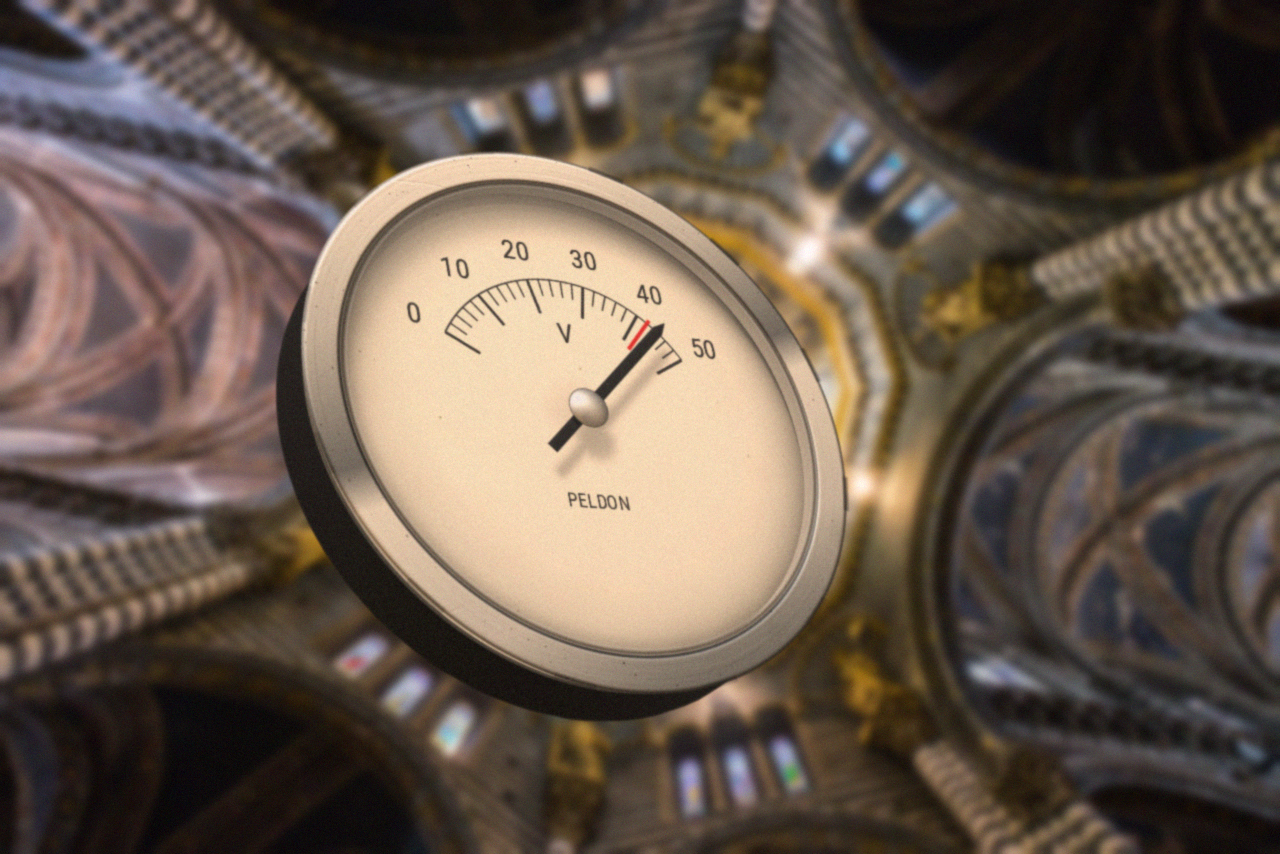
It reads 44 V
